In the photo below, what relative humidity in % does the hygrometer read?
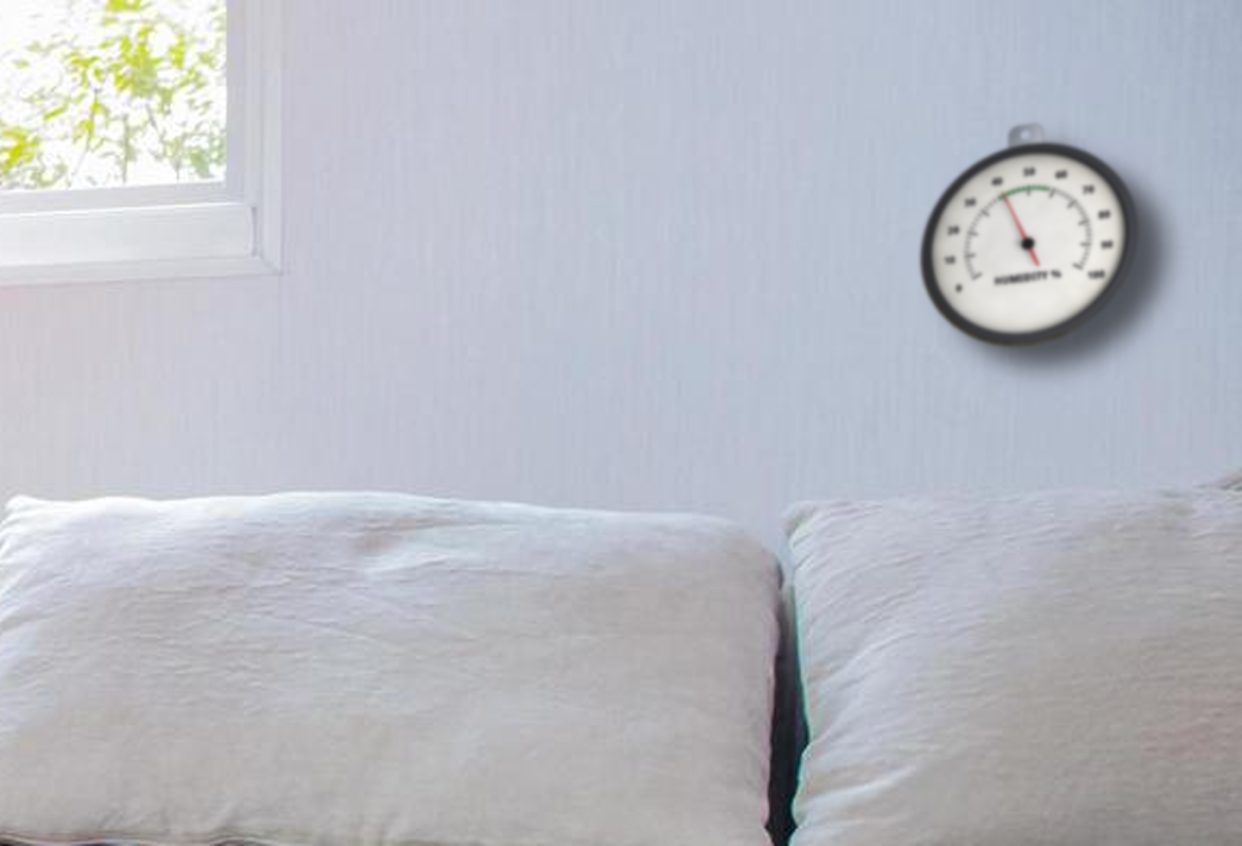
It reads 40 %
